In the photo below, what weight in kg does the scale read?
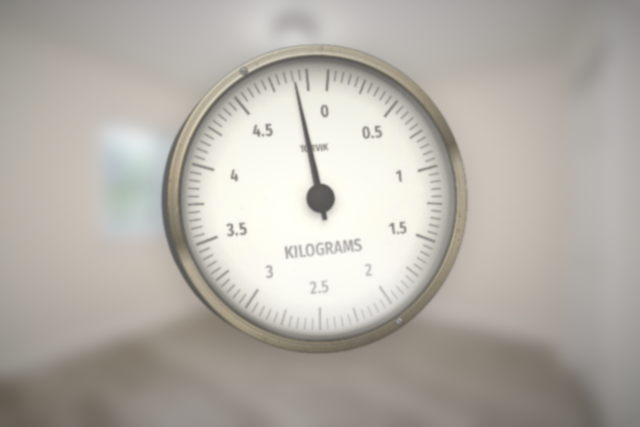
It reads 4.9 kg
